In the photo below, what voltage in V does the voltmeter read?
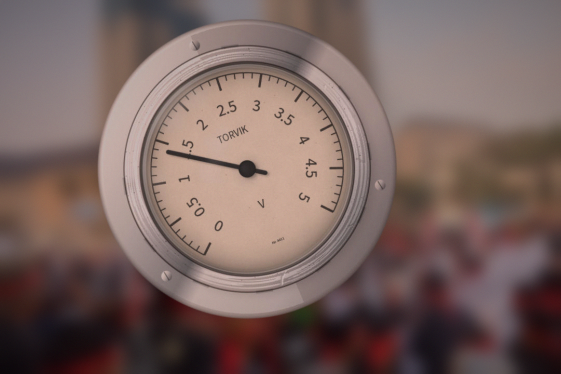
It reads 1.4 V
